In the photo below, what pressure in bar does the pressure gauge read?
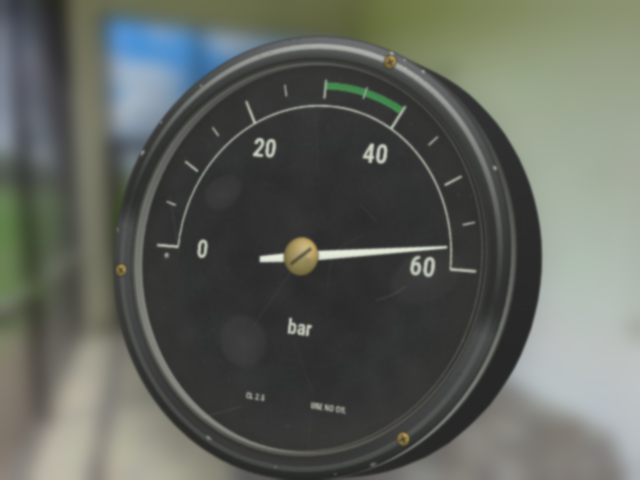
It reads 57.5 bar
